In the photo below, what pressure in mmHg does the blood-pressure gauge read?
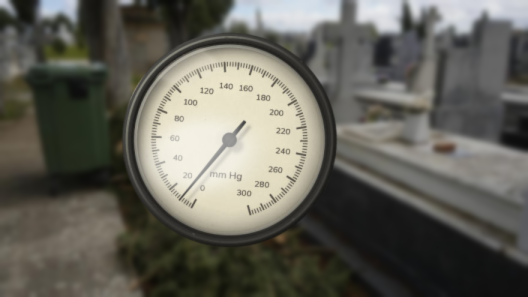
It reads 10 mmHg
